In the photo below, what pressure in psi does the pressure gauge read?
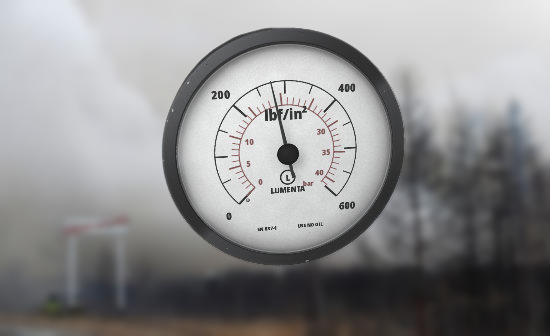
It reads 275 psi
